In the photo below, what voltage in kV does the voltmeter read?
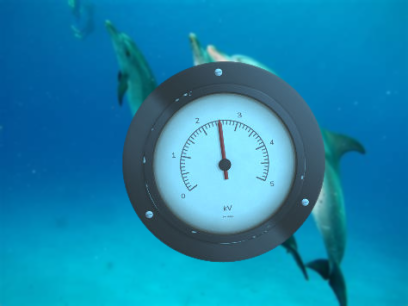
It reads 2.5 kV
